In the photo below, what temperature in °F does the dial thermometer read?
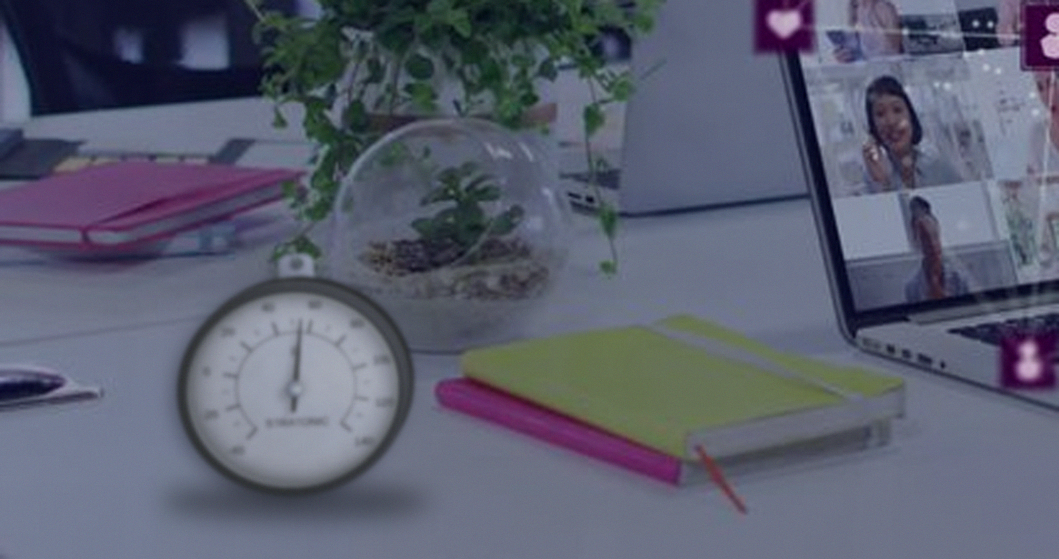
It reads 55 °F
